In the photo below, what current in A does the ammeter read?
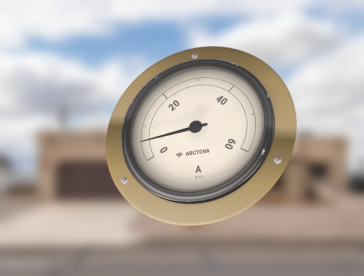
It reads 5 A
